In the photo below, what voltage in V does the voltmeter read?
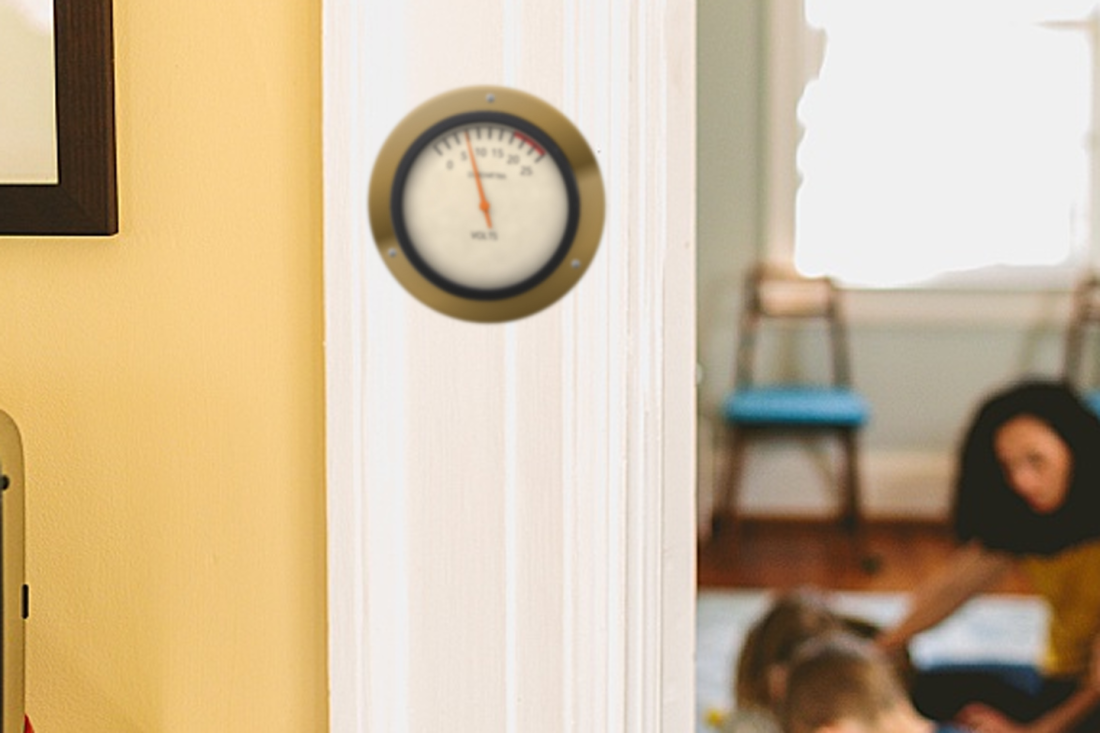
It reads 7.5 V
